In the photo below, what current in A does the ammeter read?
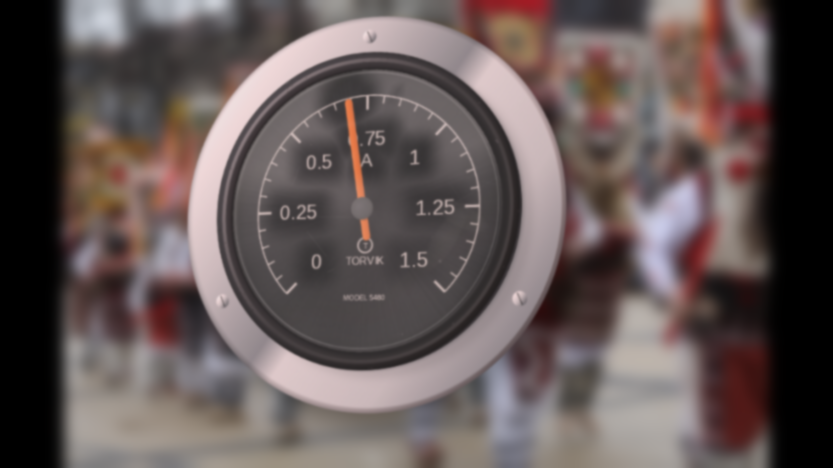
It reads 0.7 A
